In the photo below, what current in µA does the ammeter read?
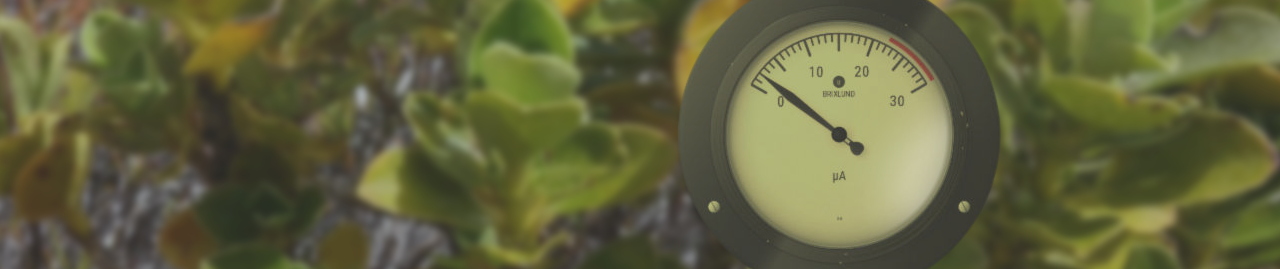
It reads 2 µA
